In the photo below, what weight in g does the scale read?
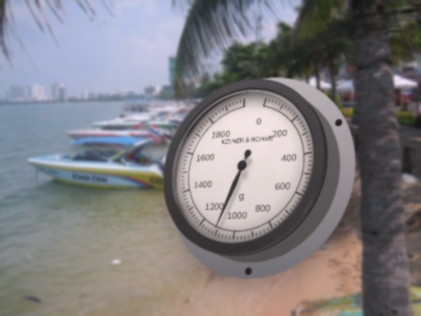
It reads 1100 g
